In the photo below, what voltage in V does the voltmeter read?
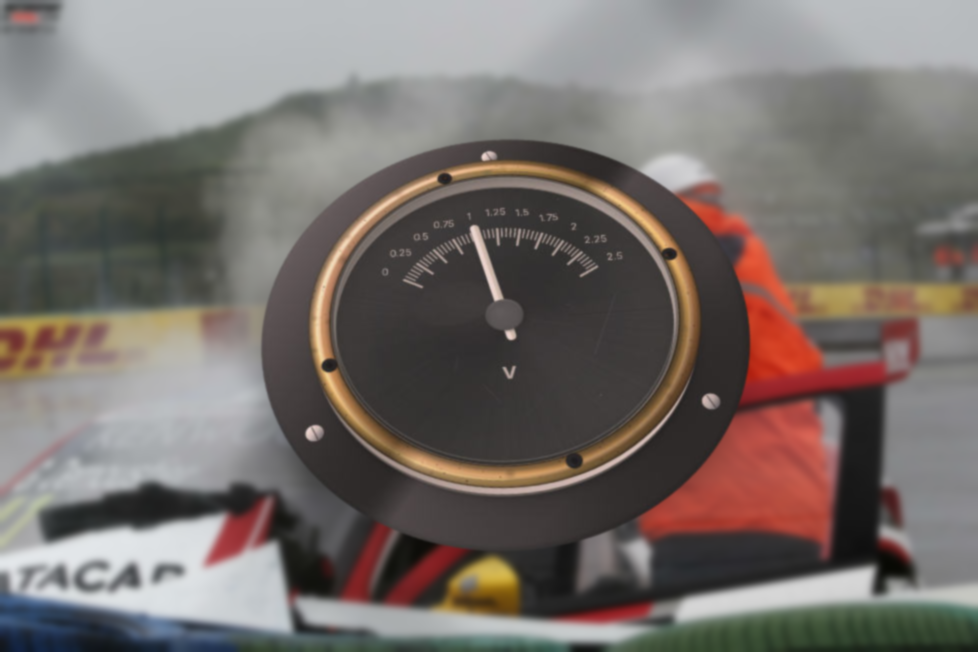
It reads 1 V
